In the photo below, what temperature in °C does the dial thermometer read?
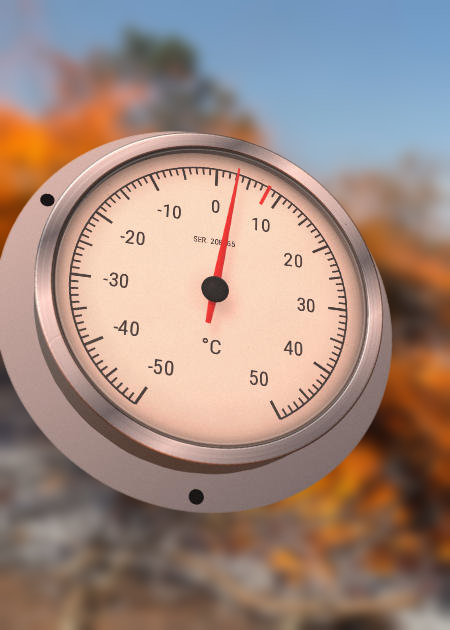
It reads 3 °C
